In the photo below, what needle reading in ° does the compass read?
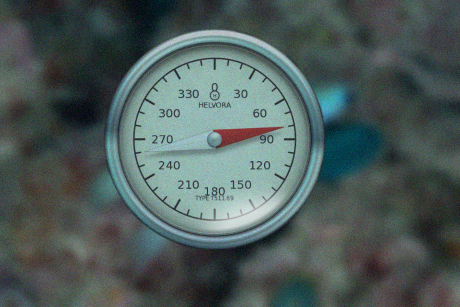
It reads 80 °
